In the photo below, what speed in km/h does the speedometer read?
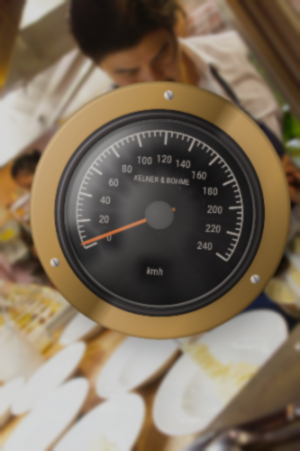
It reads 4 km/h
